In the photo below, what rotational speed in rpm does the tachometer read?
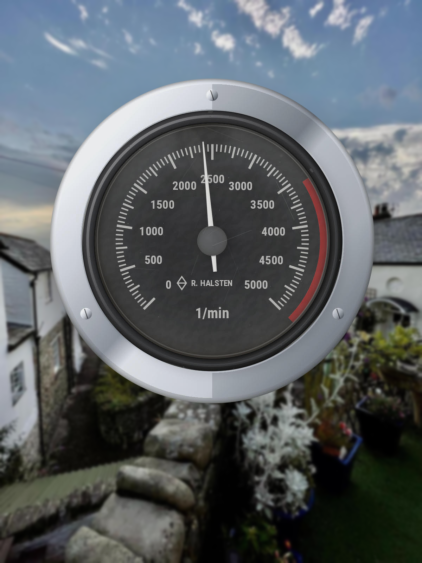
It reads 2400 rpm
